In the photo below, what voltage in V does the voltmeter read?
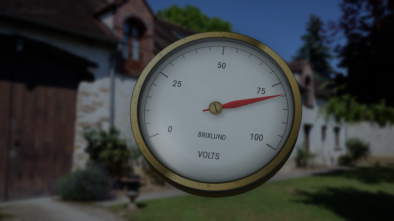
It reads 80 V
